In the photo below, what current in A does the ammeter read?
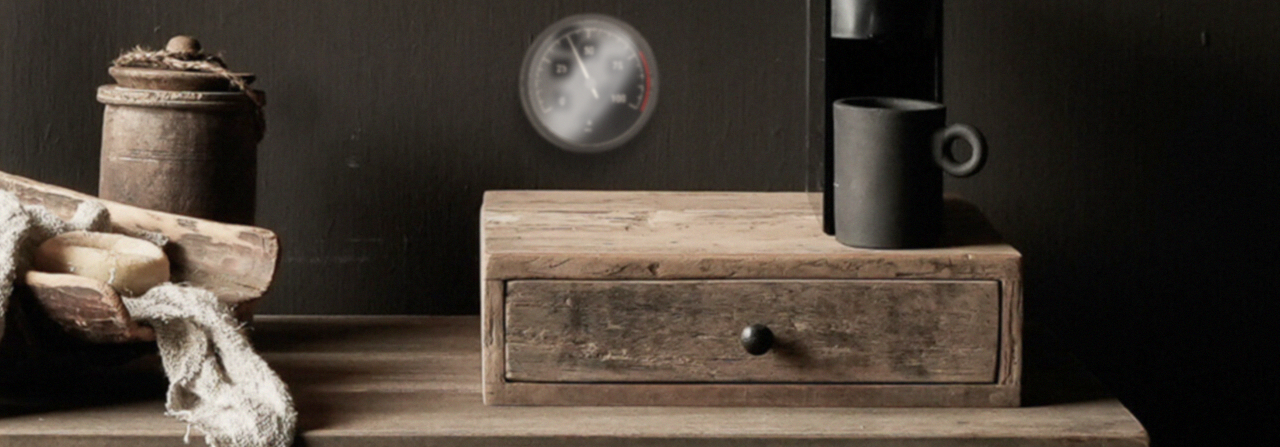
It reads 40 A
